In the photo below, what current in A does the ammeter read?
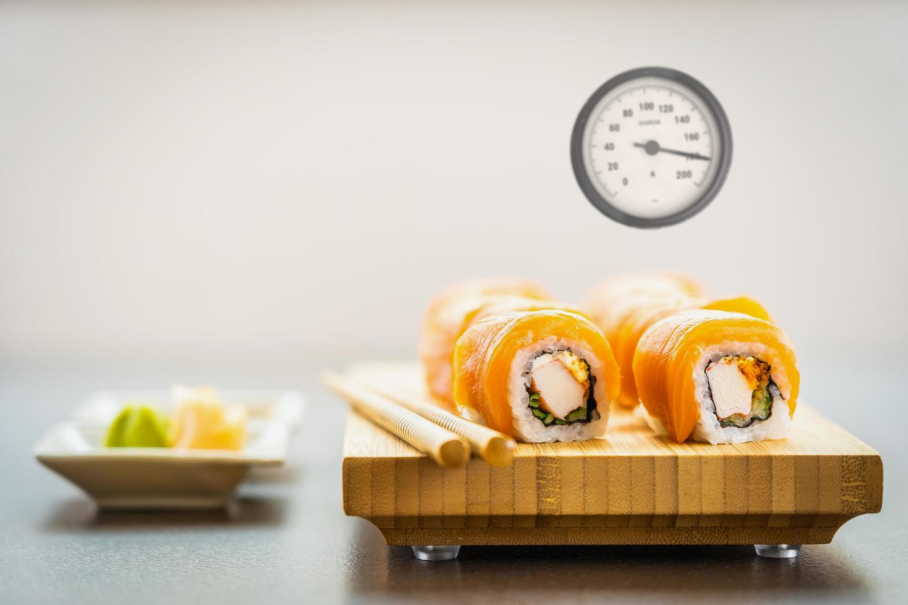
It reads 180 A
